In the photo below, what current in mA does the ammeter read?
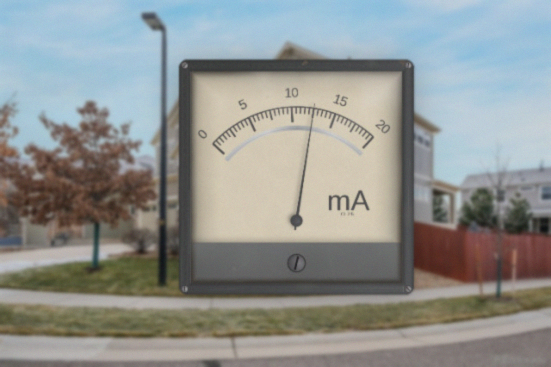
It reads 12.5 mA
